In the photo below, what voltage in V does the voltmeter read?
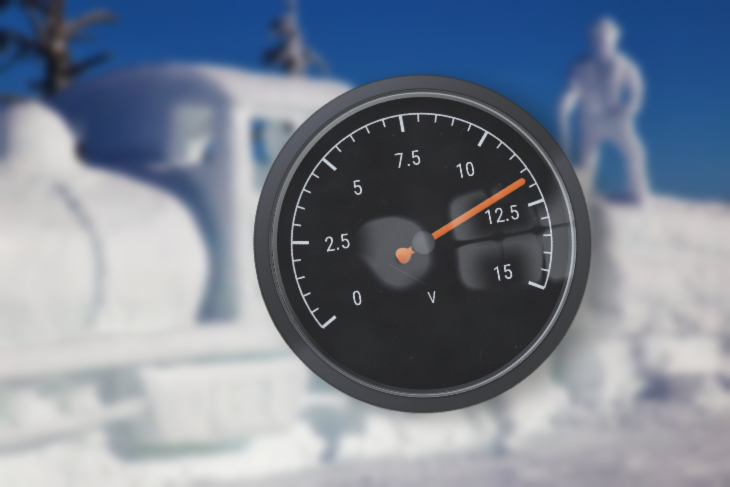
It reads 11.75 V
